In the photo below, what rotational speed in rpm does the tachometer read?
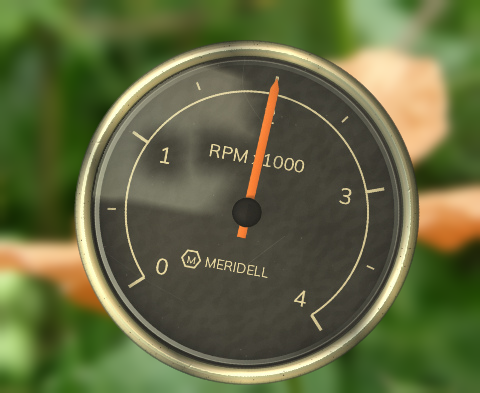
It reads 2000 rpm
